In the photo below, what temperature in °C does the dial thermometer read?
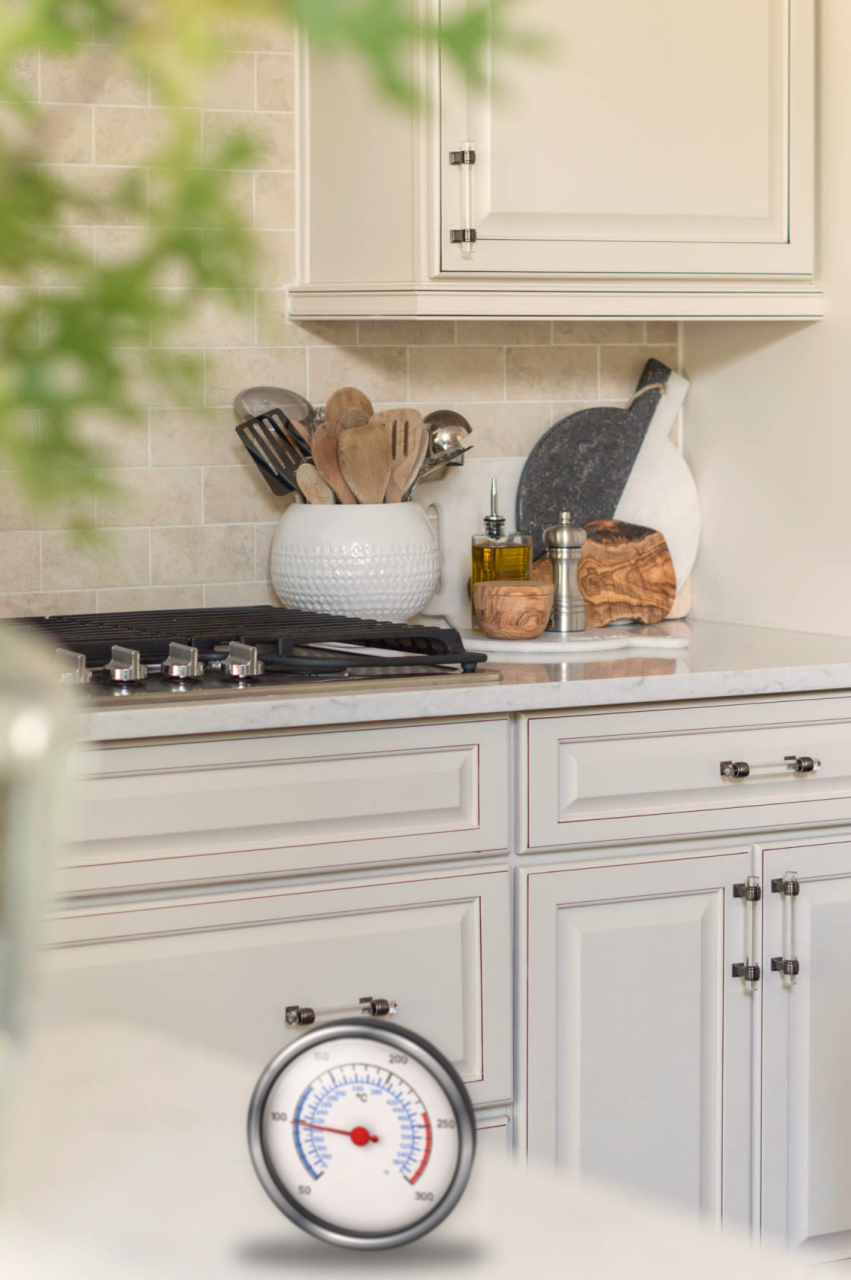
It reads 100 °C
